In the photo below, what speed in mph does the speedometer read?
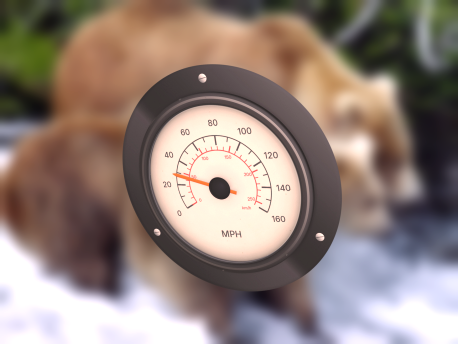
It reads 30 mph
